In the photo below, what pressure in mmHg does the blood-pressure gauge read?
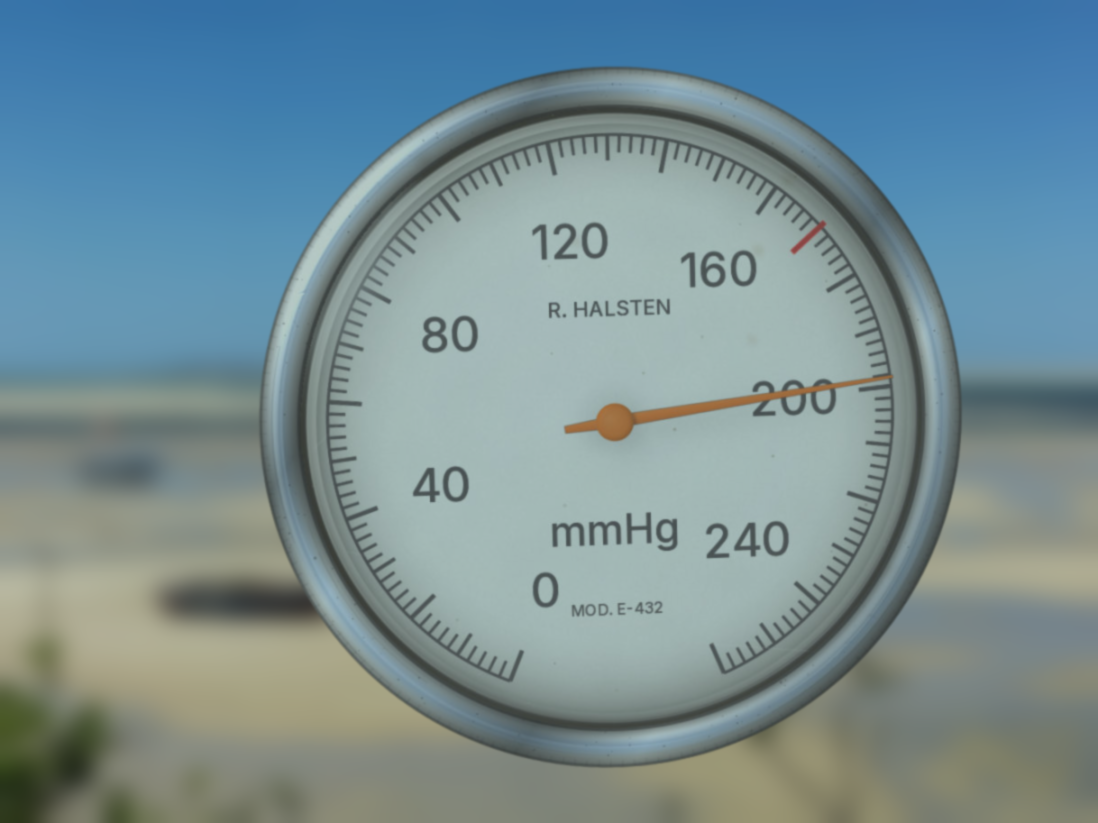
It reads 198 mmHg
